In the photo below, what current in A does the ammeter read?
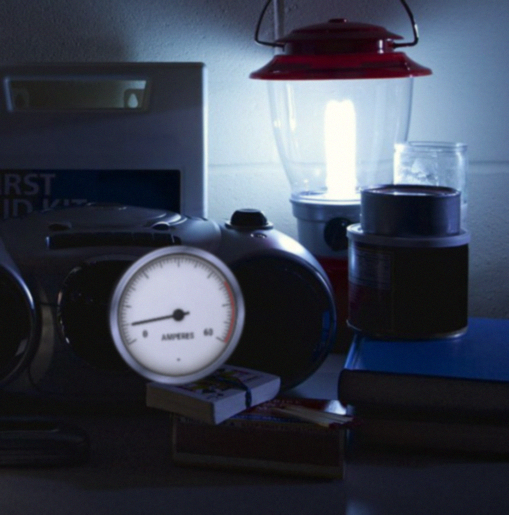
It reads 5 A
